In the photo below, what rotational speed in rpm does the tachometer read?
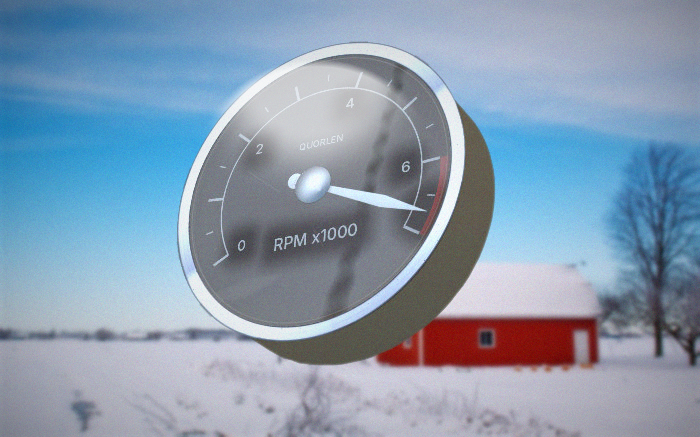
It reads 6750 rpm
